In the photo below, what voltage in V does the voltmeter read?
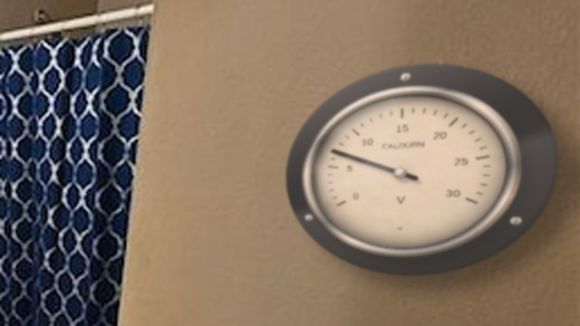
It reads 7 V
